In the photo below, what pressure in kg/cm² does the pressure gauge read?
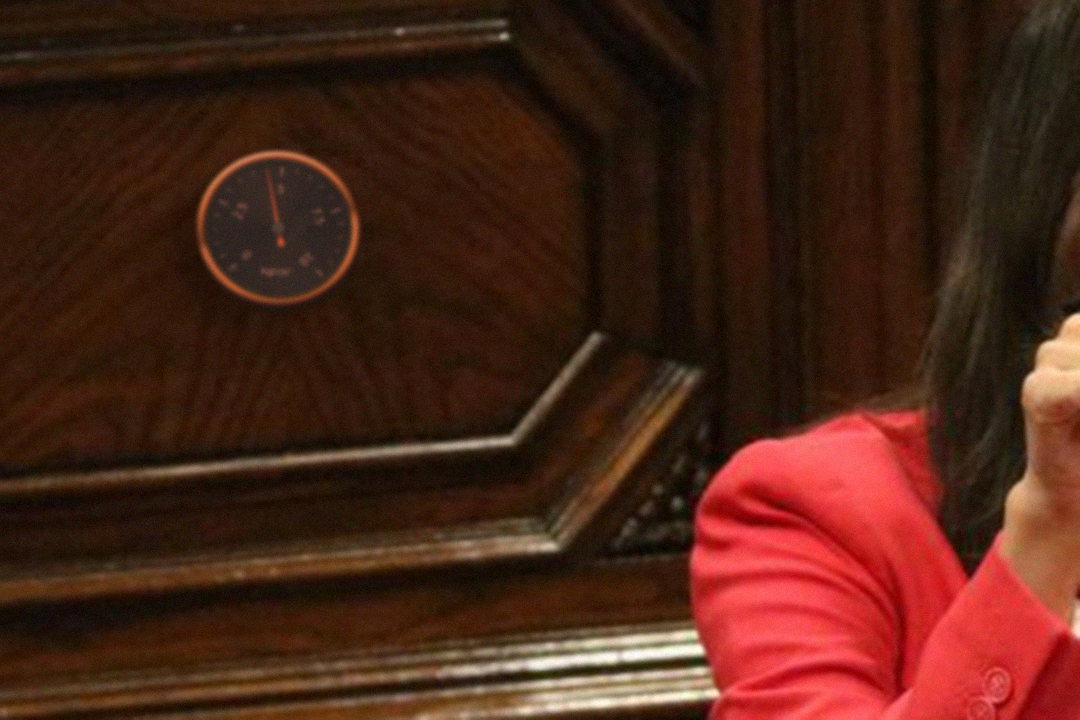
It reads 4.5 kg/cm²
